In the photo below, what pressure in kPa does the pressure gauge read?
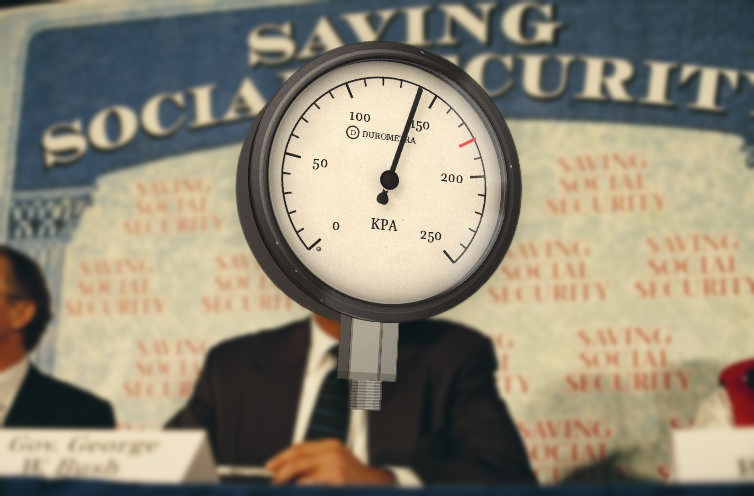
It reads 140 kPa
